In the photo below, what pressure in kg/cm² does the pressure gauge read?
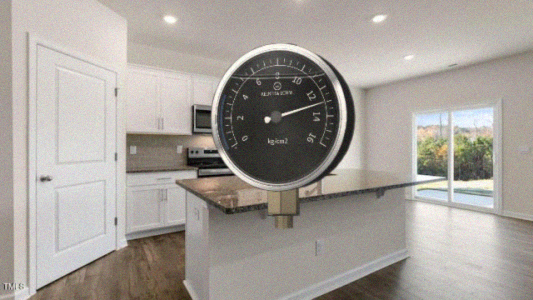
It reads 13 kg/cm²
